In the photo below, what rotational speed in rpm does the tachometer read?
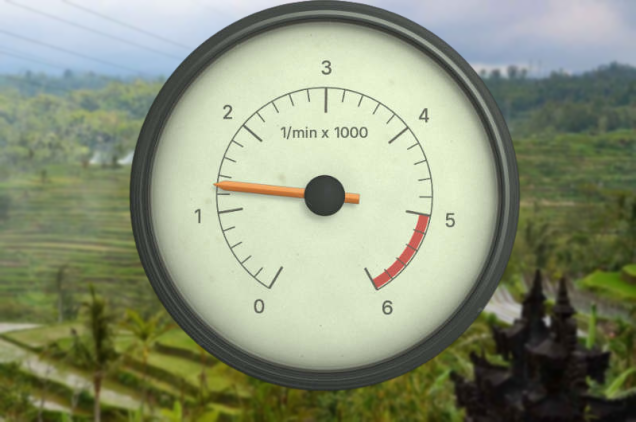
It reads 1300 rpm
